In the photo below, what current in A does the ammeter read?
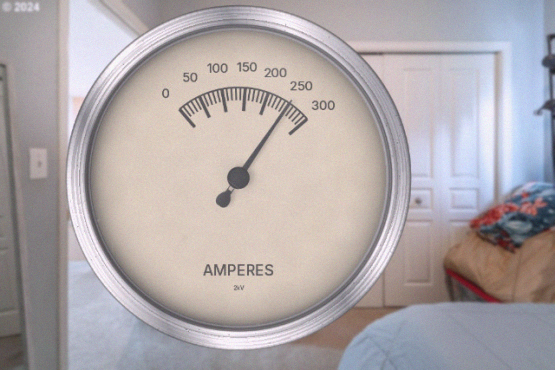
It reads 250 A
